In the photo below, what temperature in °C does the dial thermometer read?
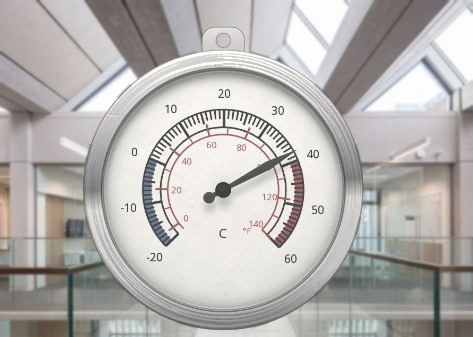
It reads 38 °C
